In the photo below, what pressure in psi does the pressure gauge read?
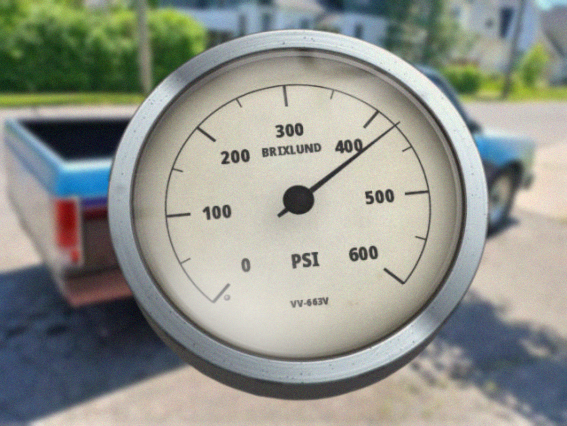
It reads 425 psi
